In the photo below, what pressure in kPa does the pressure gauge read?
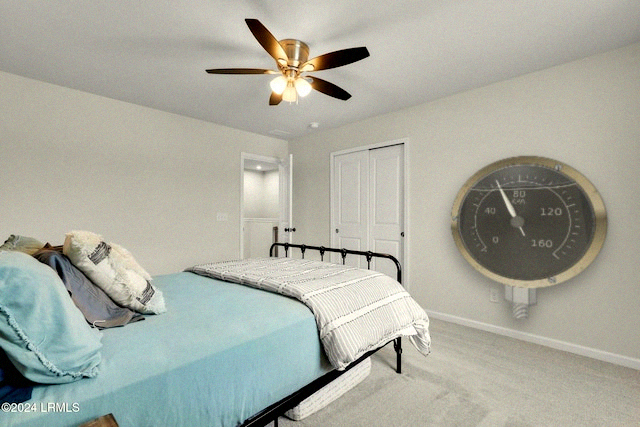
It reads 65 kPa
